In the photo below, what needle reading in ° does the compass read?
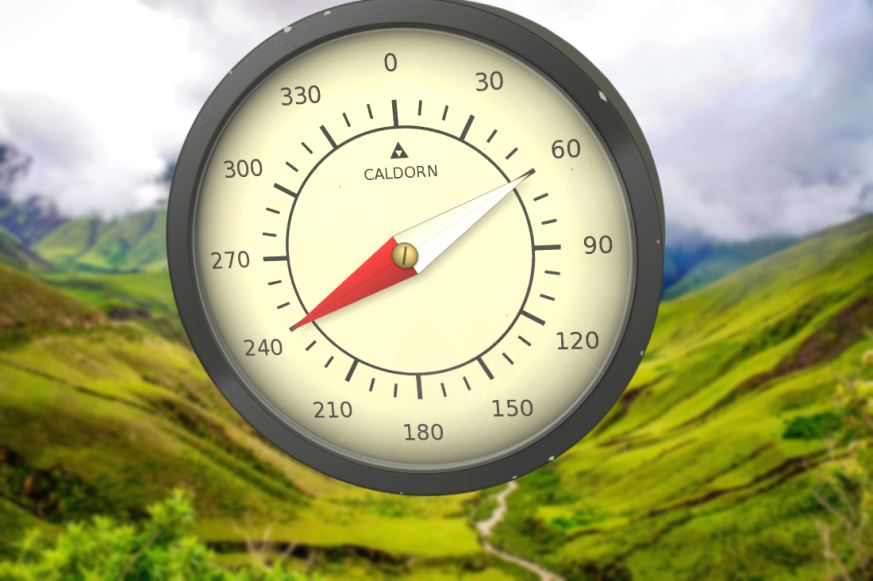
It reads 240 °
